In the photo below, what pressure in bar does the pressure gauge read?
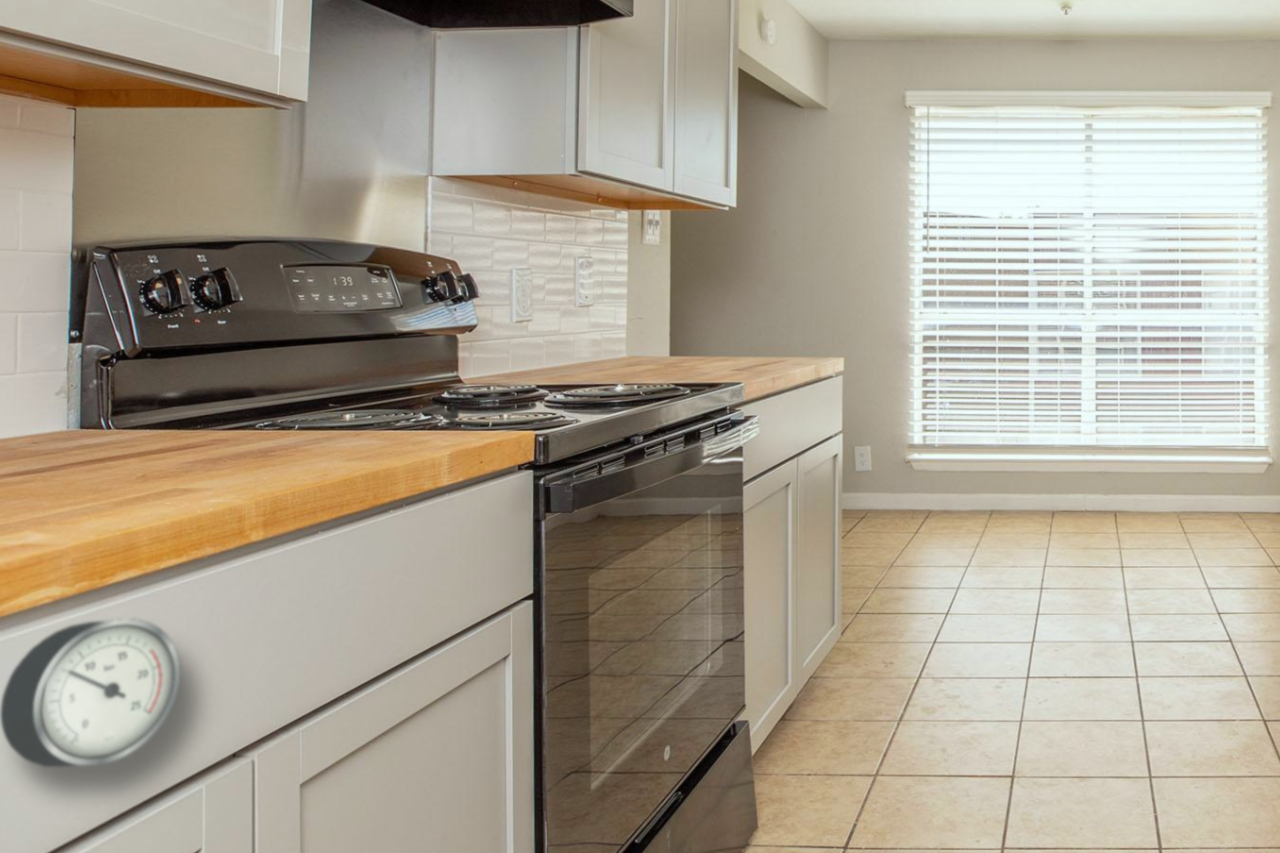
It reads 8 bar
